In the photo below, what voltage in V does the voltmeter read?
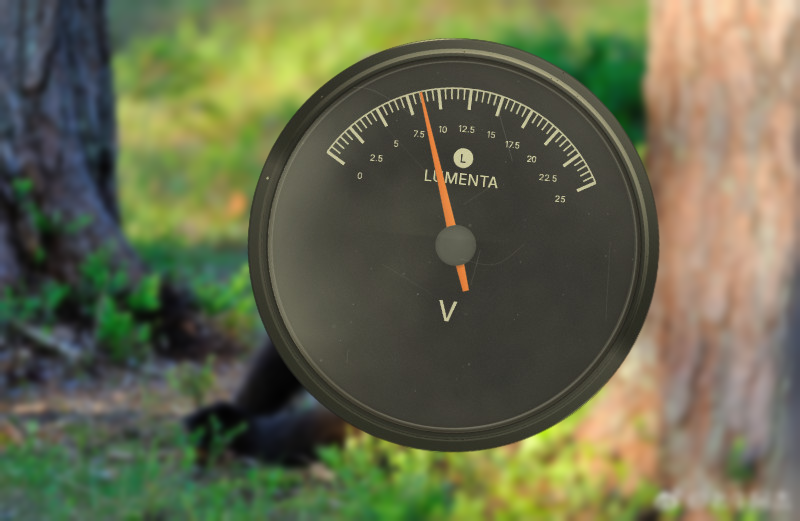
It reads 8.5 V
